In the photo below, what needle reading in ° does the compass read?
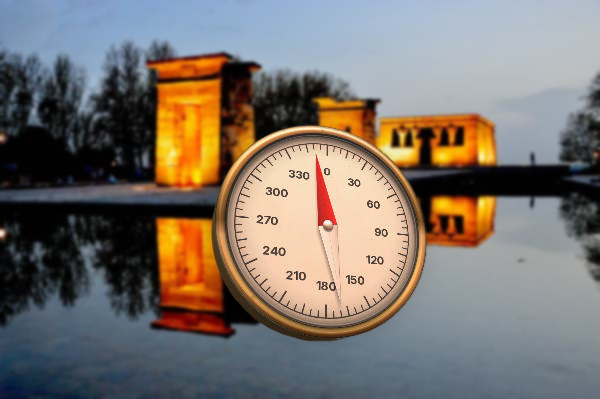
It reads 350 °
